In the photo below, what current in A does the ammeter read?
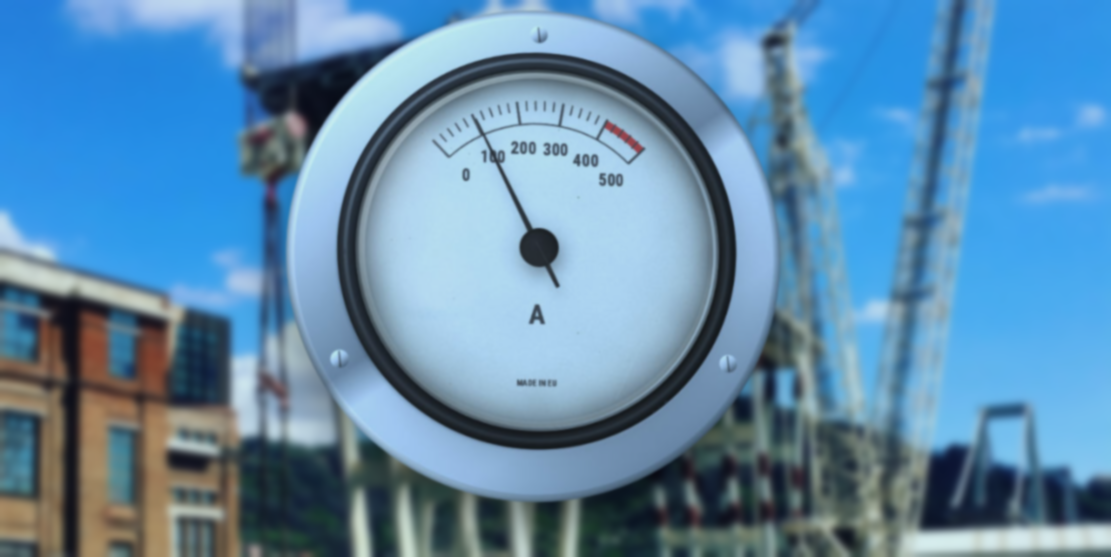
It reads 100 A
